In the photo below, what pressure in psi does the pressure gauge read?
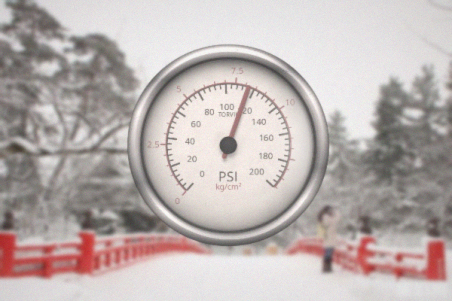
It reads 116 psi
